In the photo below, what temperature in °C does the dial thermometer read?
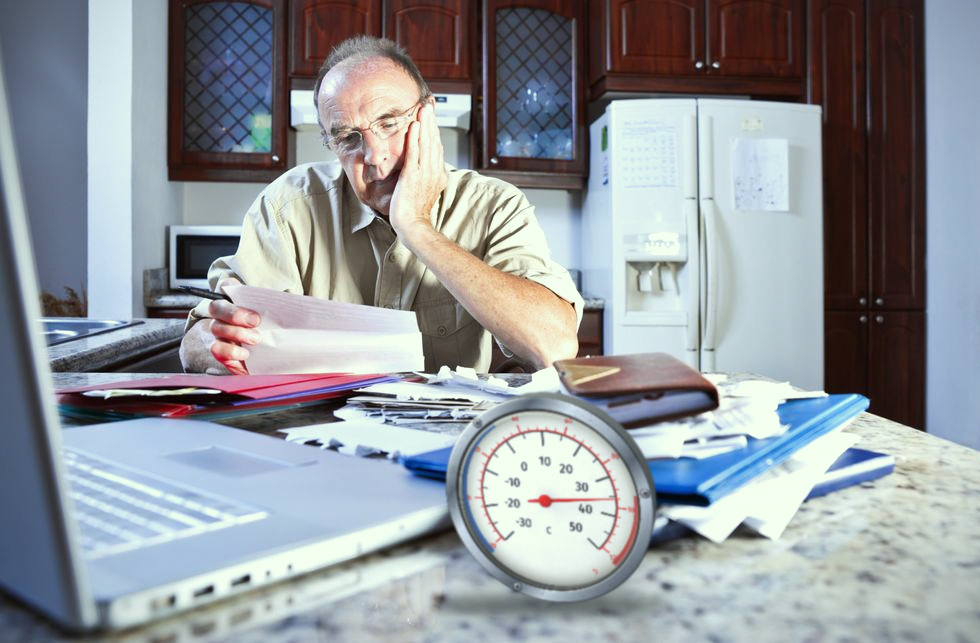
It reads 35 °C
